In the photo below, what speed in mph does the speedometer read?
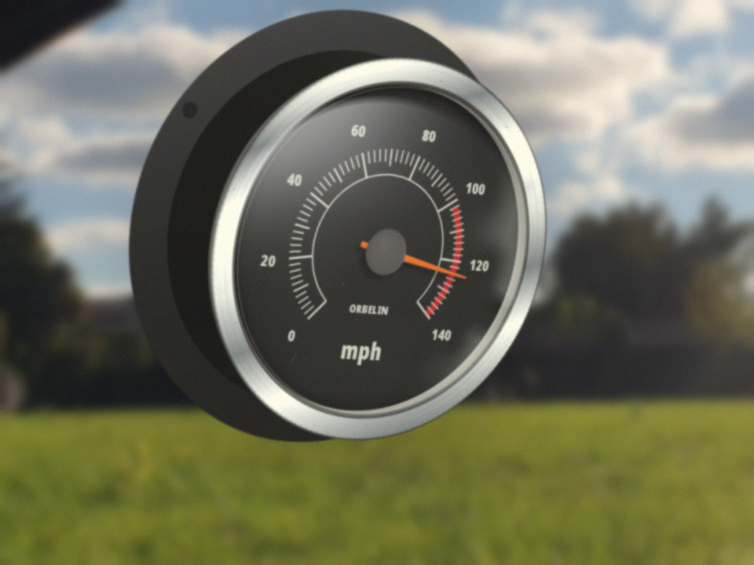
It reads 124 mph
